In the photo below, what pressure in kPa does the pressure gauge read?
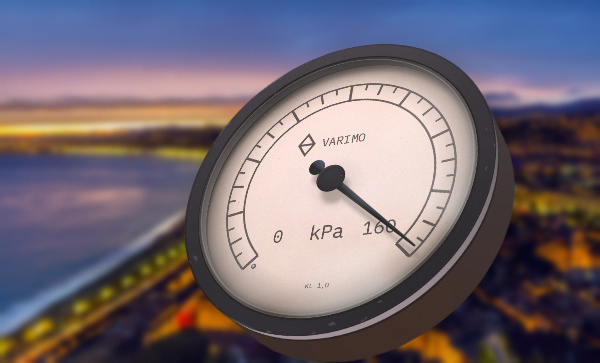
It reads 157.5 kPa
